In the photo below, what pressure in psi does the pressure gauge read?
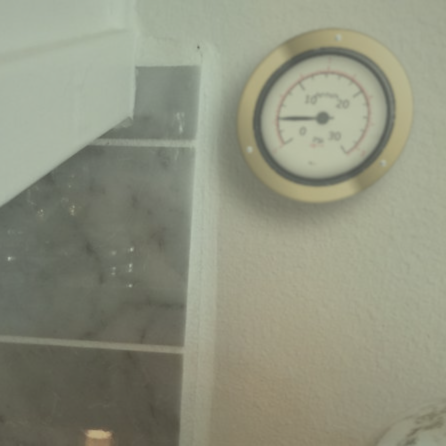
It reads 4 psi
